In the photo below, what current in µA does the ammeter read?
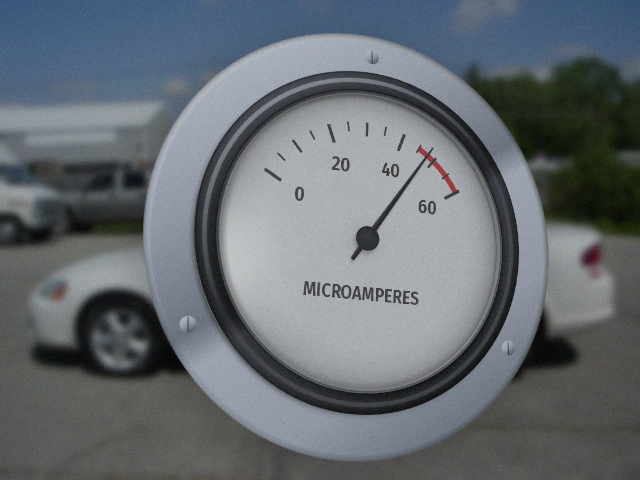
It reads 47.5 µA
